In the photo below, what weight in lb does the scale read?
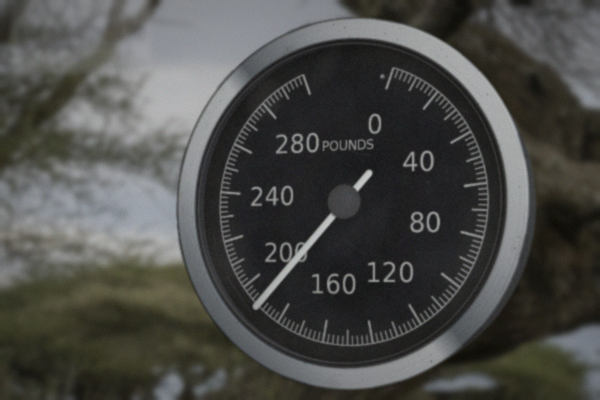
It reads 190 lb
